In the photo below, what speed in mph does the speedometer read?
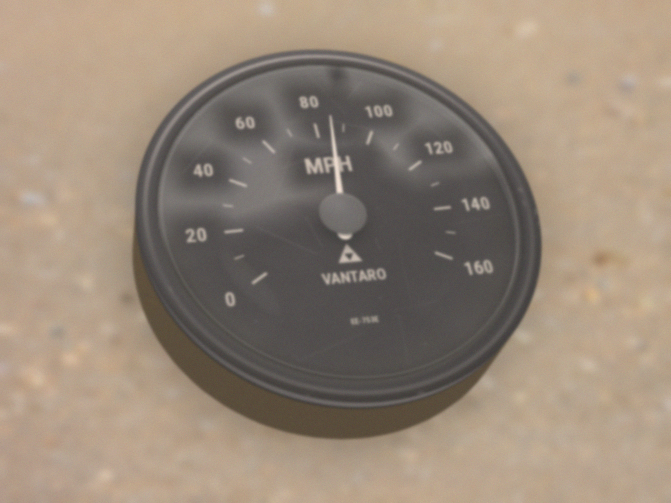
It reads 85 mph
